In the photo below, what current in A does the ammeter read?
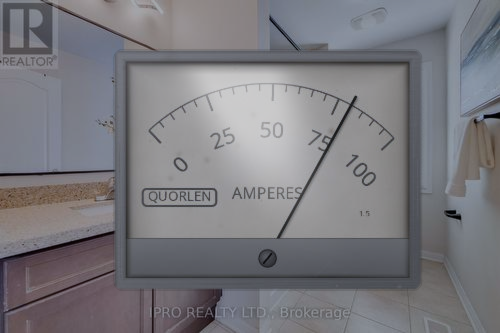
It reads 80 A
